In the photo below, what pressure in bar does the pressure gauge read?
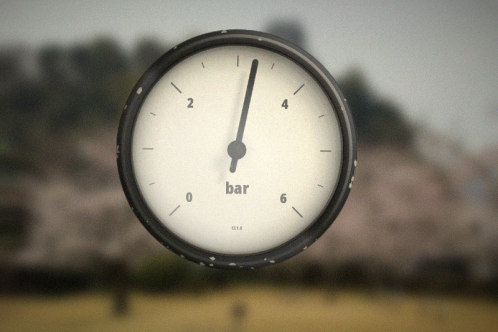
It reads 3.25 bar
